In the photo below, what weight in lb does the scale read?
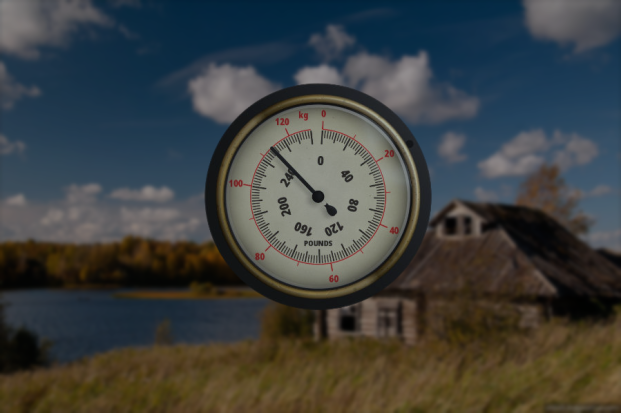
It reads 250 lb
